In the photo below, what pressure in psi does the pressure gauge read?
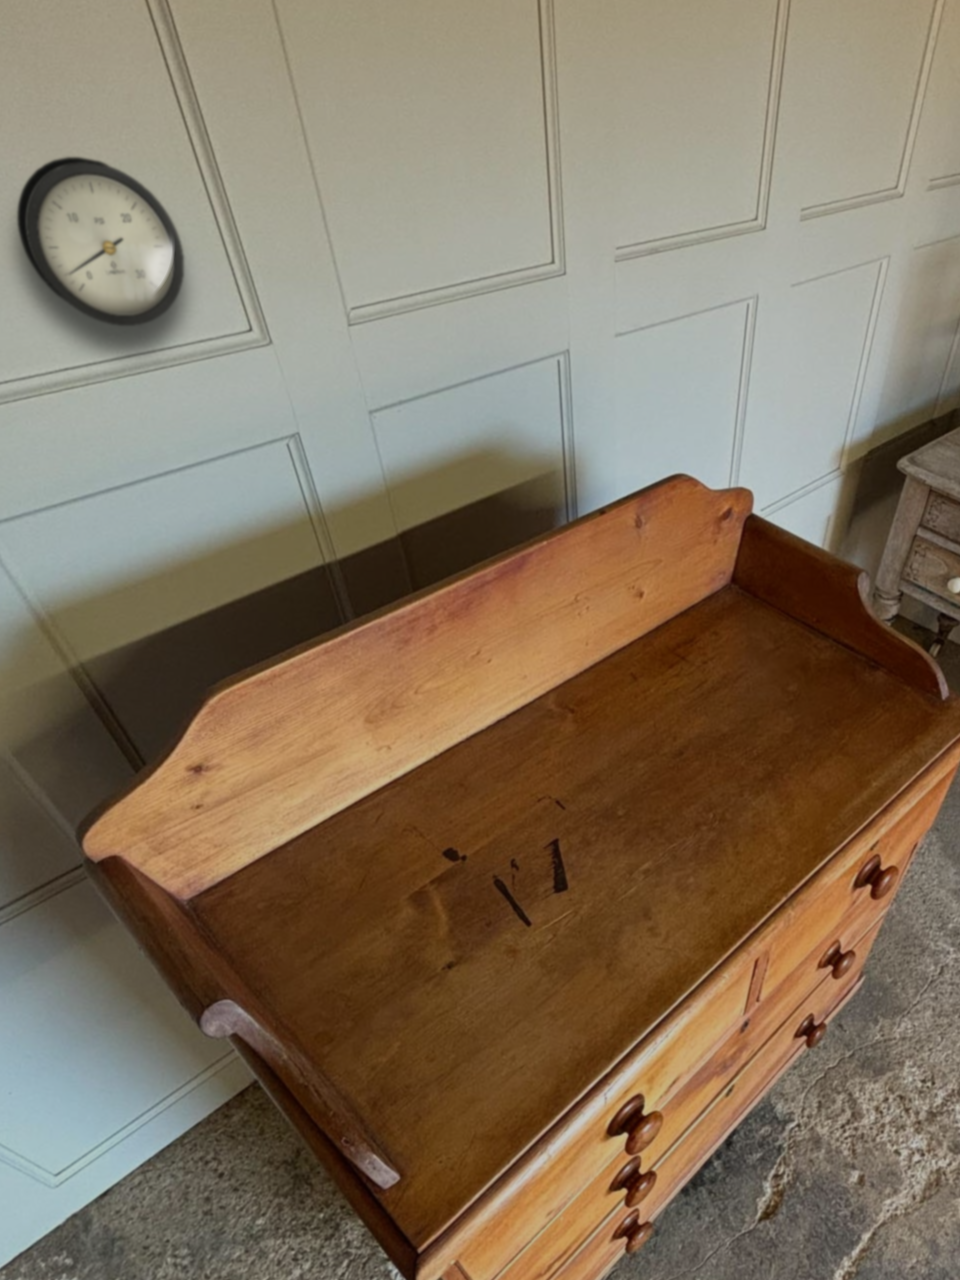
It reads 2 psi
